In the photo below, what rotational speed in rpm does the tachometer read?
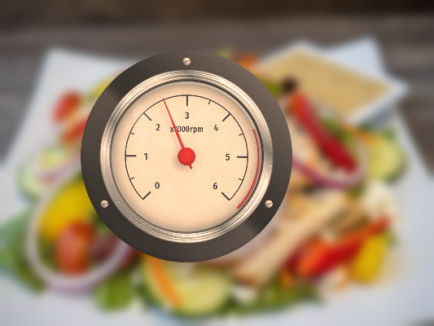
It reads 2500 rpm
